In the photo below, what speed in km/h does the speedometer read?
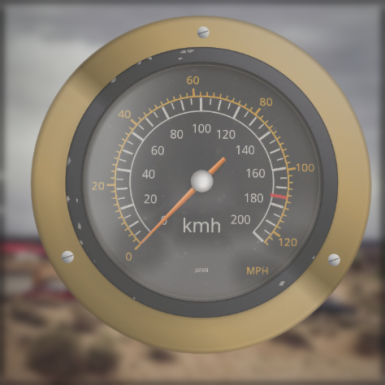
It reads 0 km/h
